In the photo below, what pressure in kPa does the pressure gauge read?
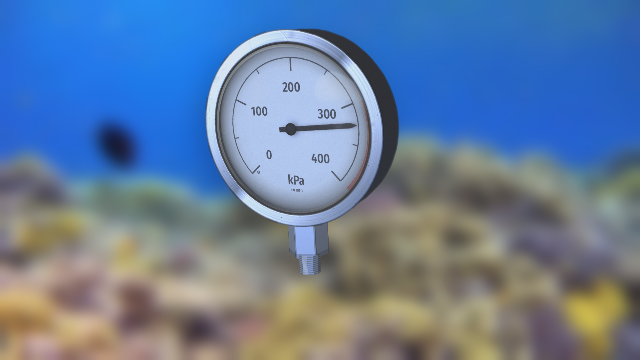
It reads 325 kPa
